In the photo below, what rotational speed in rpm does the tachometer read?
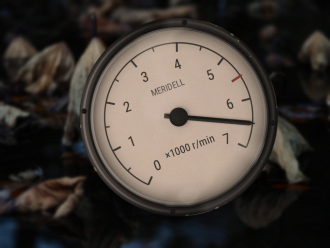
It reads 6500 rpm
